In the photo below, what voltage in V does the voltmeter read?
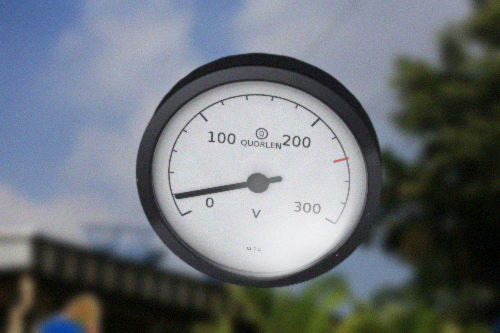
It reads 20 V
